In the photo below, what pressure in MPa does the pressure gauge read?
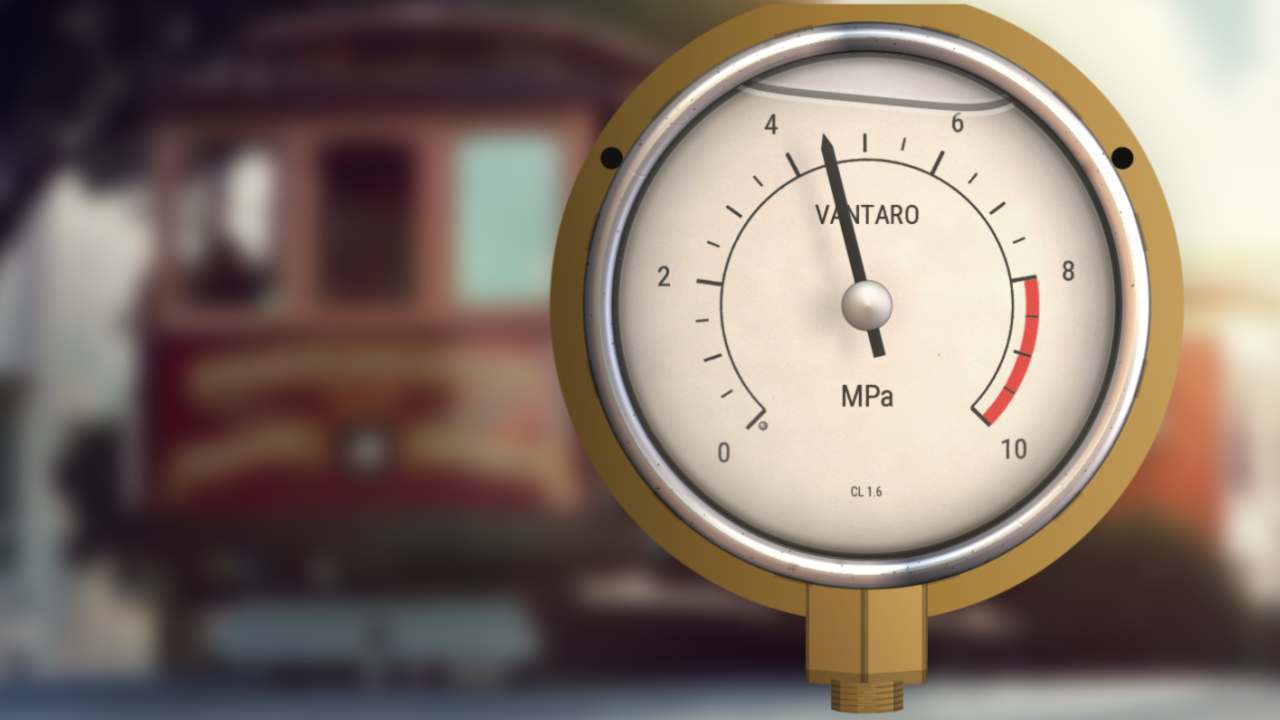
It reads 4.5 MPa
